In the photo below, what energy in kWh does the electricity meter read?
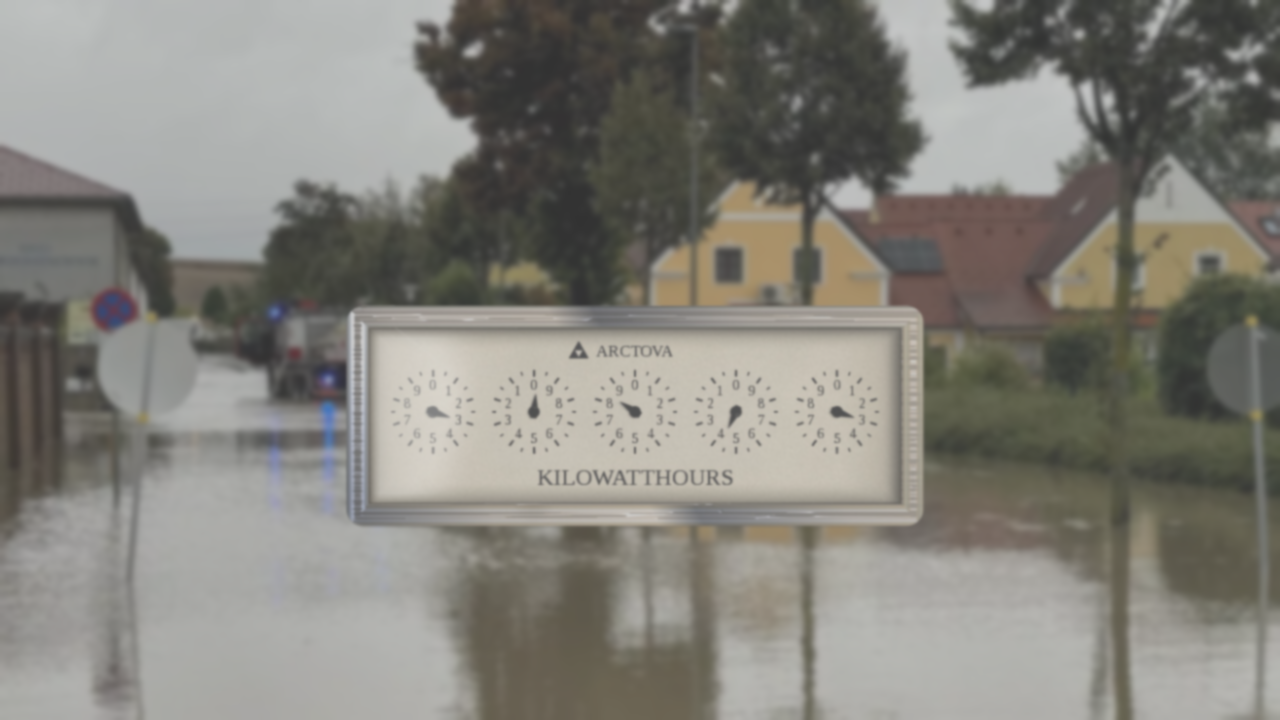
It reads 29843 kWh
